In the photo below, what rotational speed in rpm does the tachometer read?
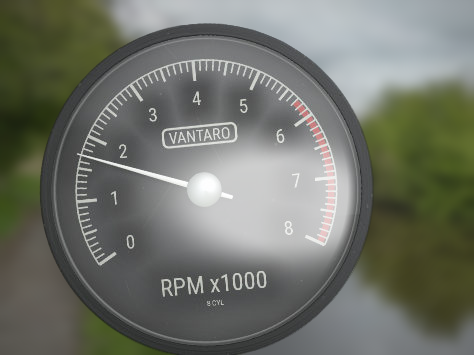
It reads 1700 rpm
